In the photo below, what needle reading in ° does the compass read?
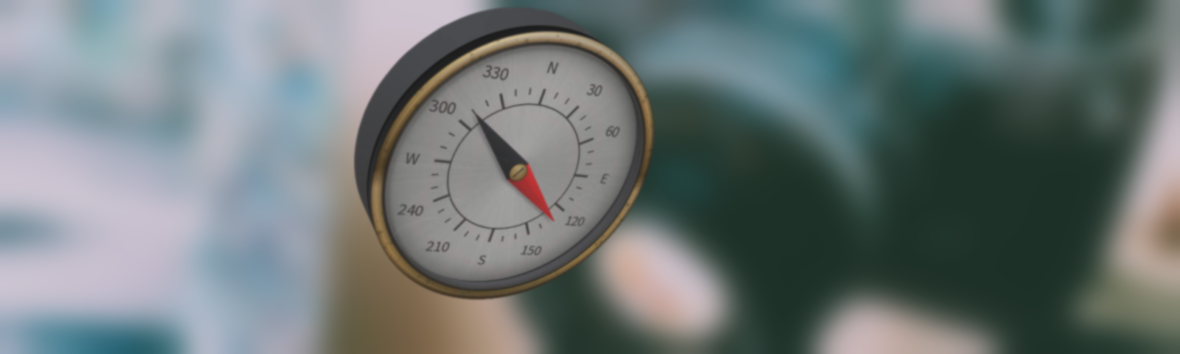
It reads 130 °
